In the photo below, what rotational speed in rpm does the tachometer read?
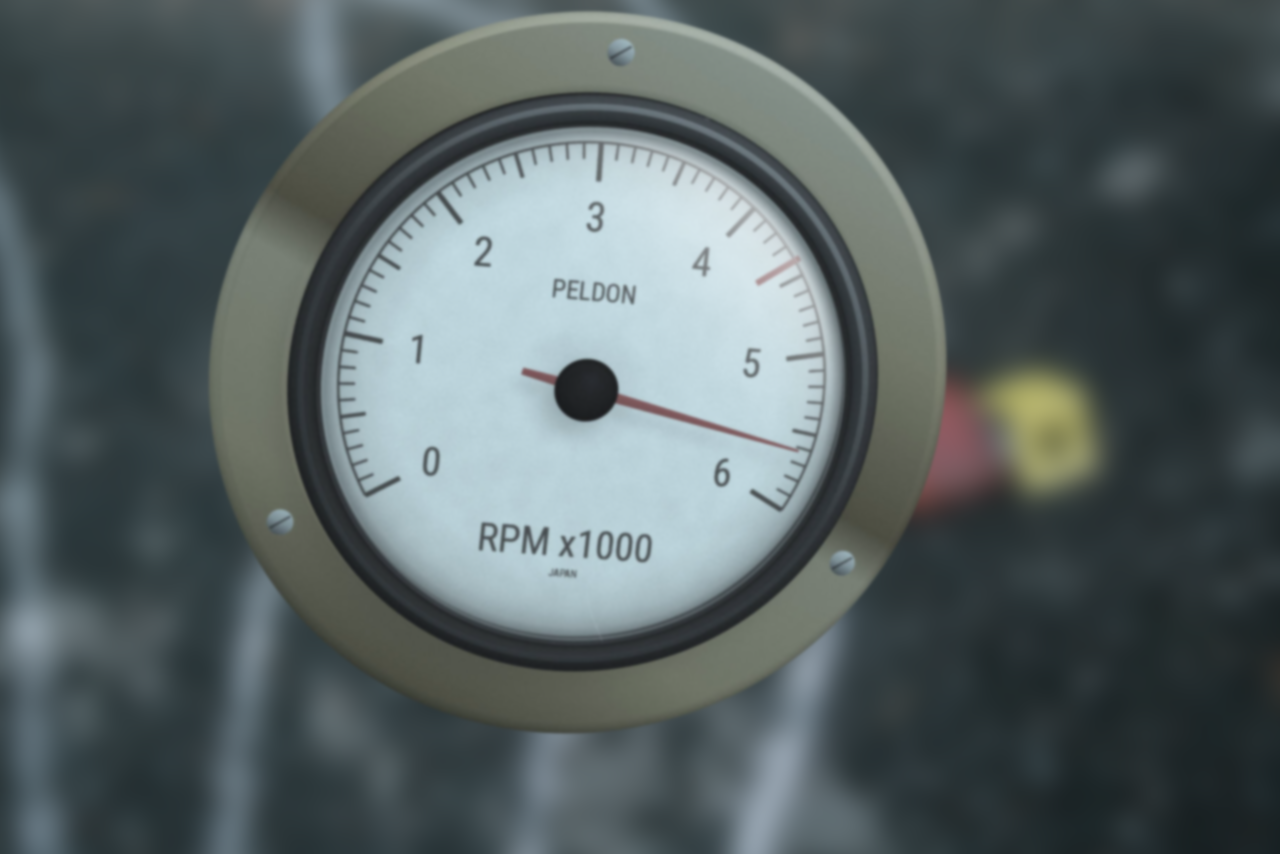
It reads 5600 rpm
